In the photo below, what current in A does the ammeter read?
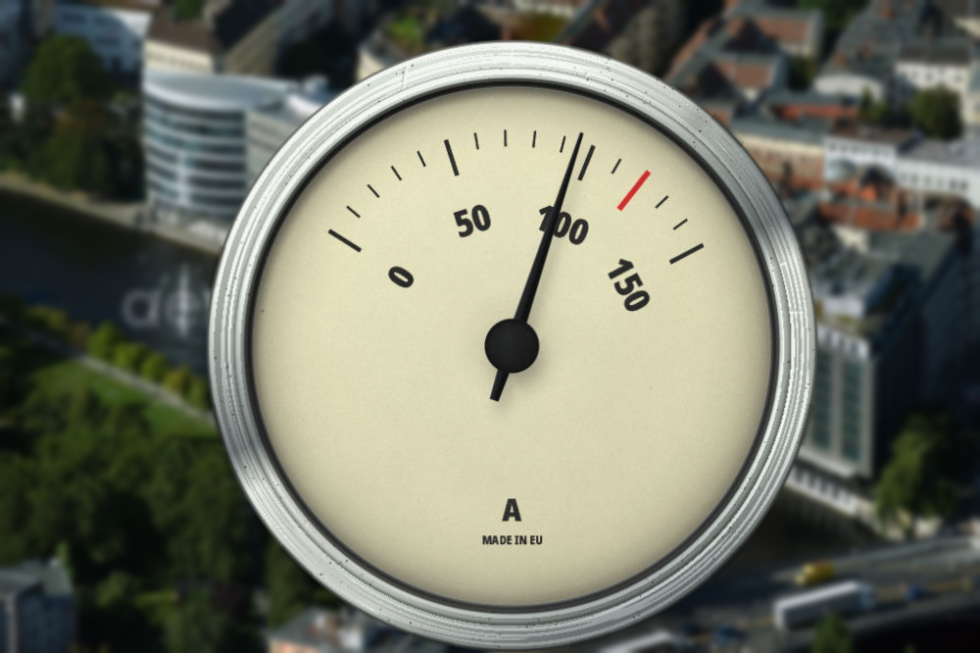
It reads 95 A
